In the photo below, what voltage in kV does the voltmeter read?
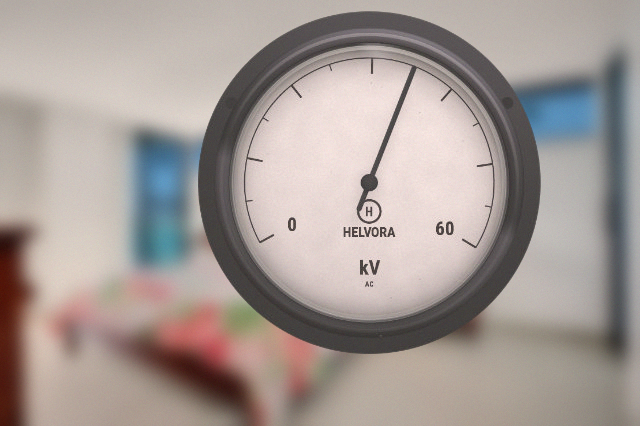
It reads 35 kV
